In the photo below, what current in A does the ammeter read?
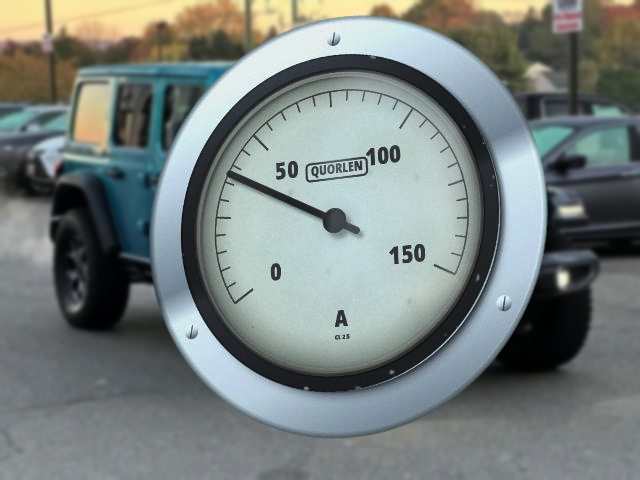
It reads 37.5 A
